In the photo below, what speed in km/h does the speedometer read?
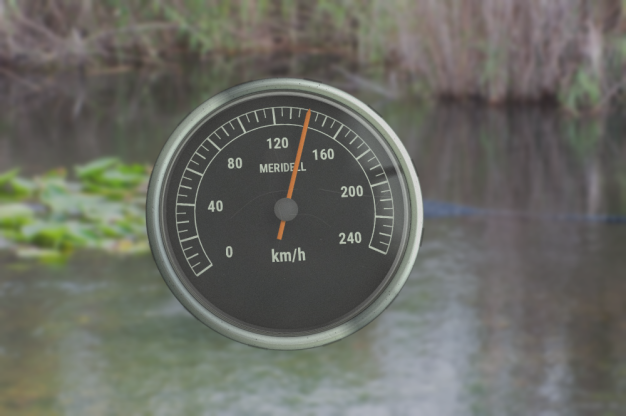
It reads 140 km/h
